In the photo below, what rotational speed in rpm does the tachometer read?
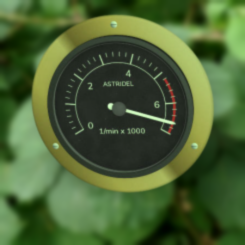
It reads 6600 rpm
